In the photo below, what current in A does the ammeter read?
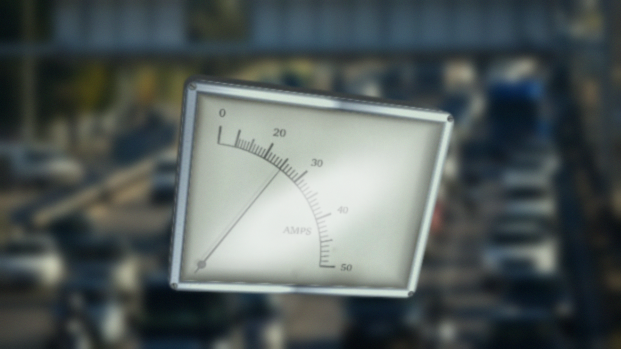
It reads 25 A
